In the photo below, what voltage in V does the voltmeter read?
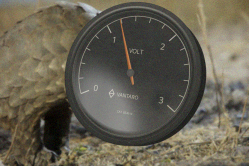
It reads 1.2 V
